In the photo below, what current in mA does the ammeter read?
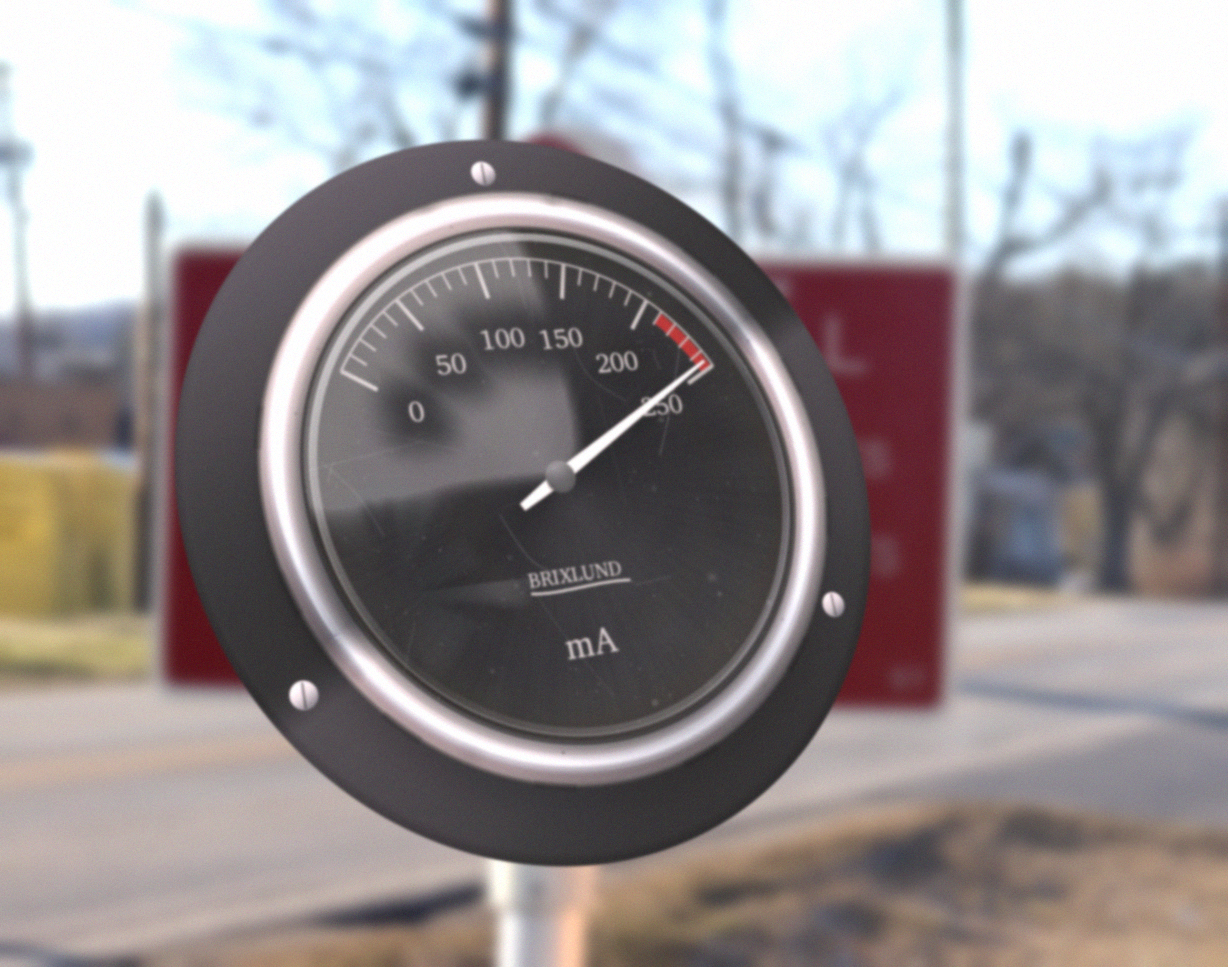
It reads 245 mA
